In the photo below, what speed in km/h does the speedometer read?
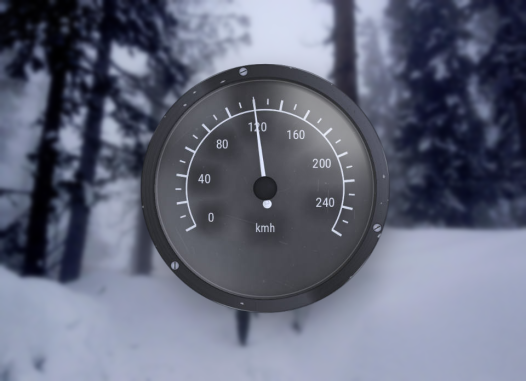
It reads 120 km/h
